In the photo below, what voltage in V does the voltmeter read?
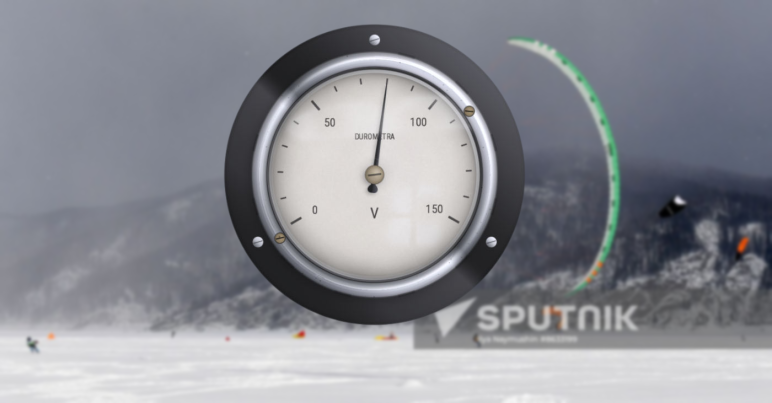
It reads 80 V
